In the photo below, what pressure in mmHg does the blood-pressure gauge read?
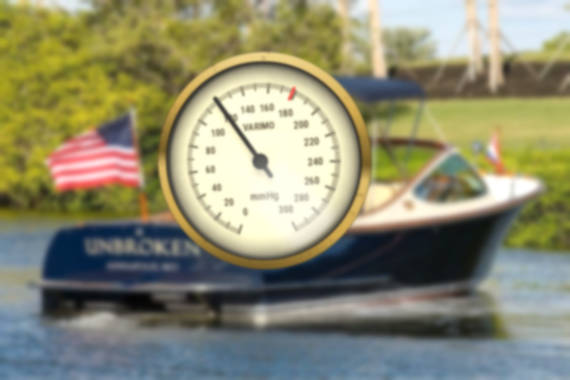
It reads 120 mmHg
